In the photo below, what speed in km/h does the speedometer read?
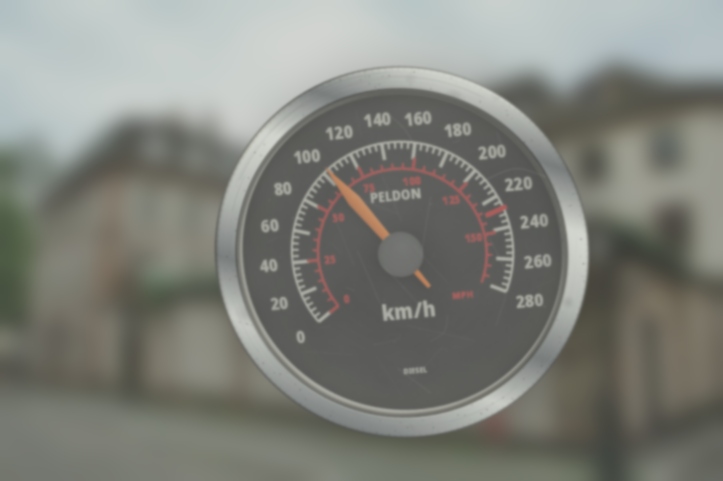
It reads 104 km/h
